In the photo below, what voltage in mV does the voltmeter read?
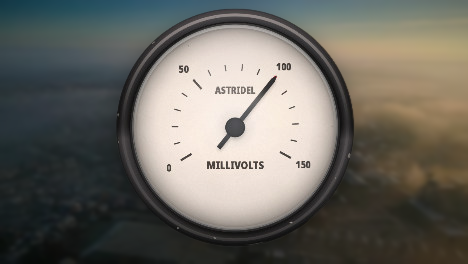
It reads 100 mV
